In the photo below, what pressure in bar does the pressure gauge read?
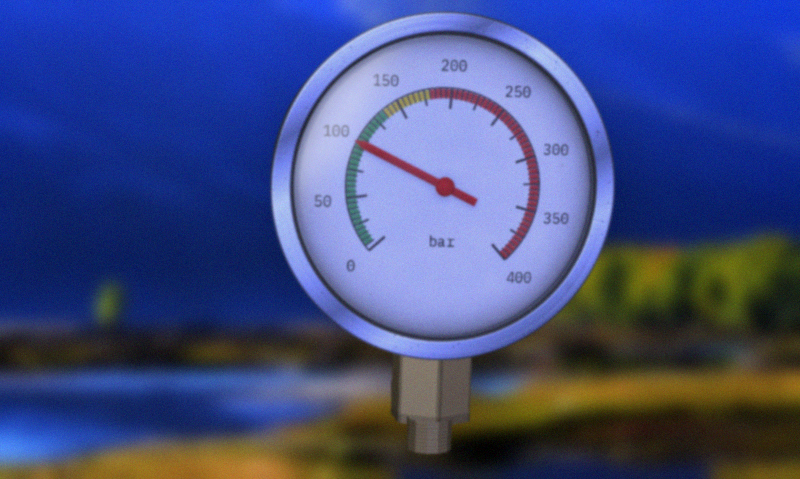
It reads 100 bar
